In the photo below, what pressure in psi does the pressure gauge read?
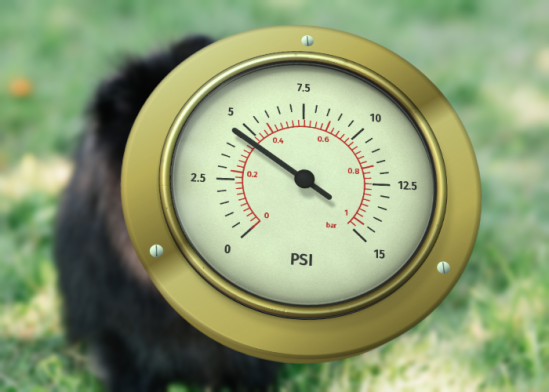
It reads 4.5 psi
